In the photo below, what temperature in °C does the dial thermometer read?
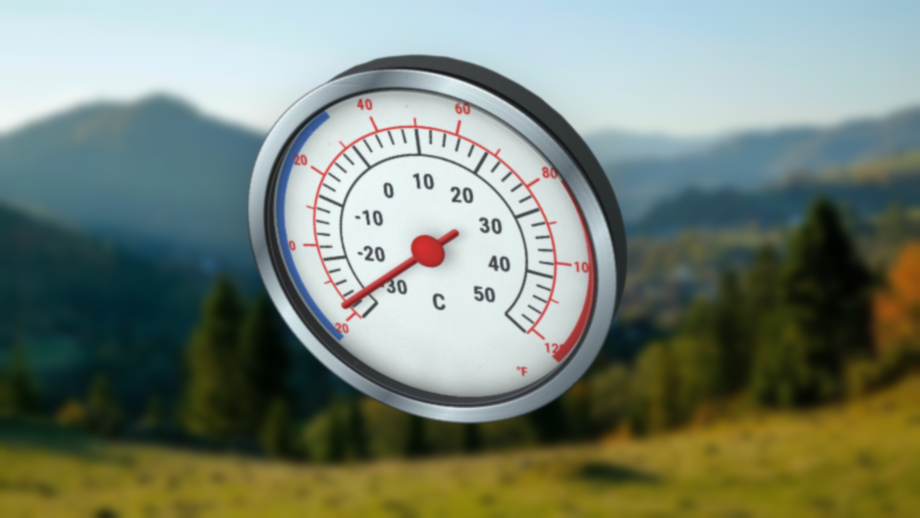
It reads -27 °C
